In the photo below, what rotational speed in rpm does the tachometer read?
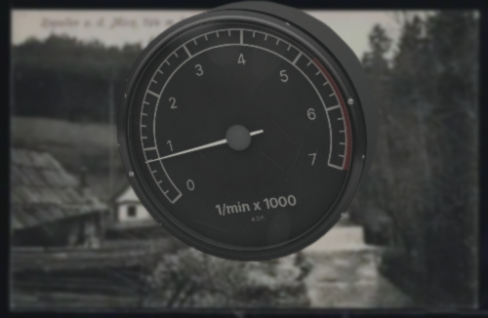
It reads 800 rpm
